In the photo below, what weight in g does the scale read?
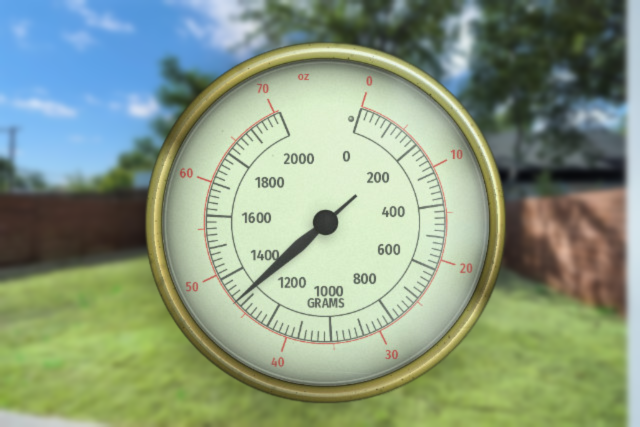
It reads 1320 g
